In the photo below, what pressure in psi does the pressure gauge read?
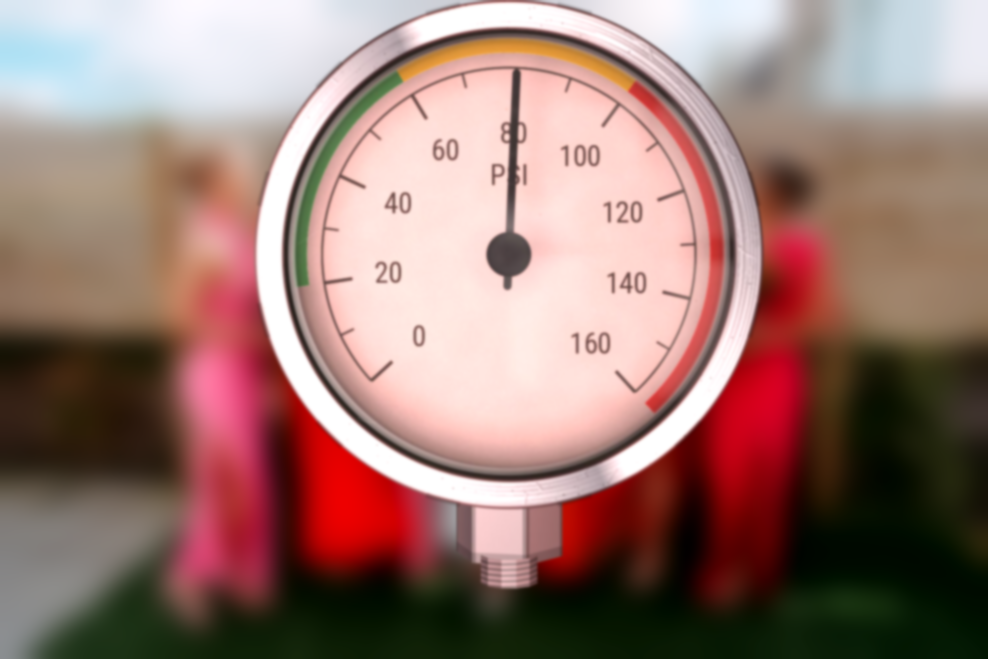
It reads 80 psi
